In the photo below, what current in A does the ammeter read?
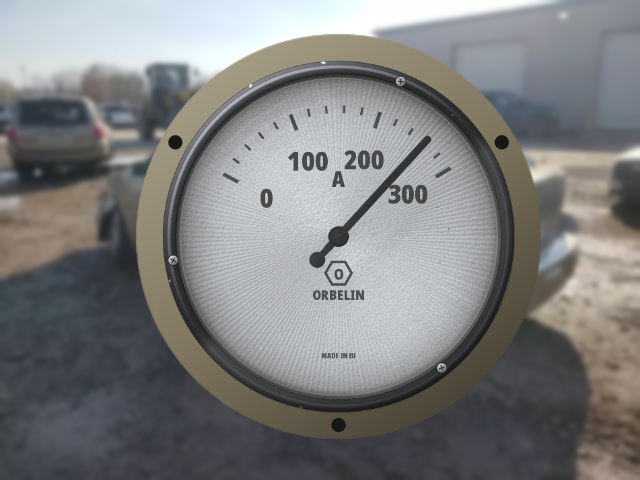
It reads 260 A
